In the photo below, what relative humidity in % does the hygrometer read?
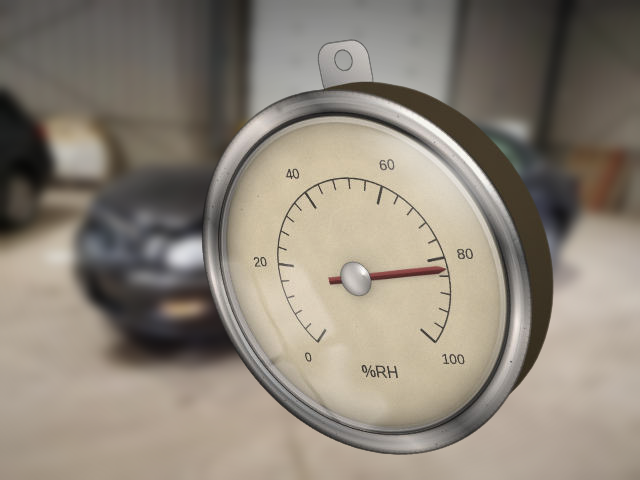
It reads 82 %
